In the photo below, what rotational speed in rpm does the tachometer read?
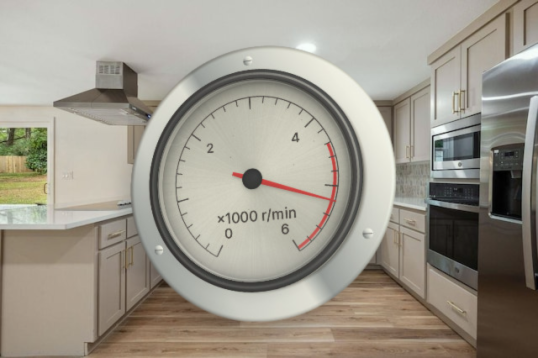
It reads 5200 rpm
